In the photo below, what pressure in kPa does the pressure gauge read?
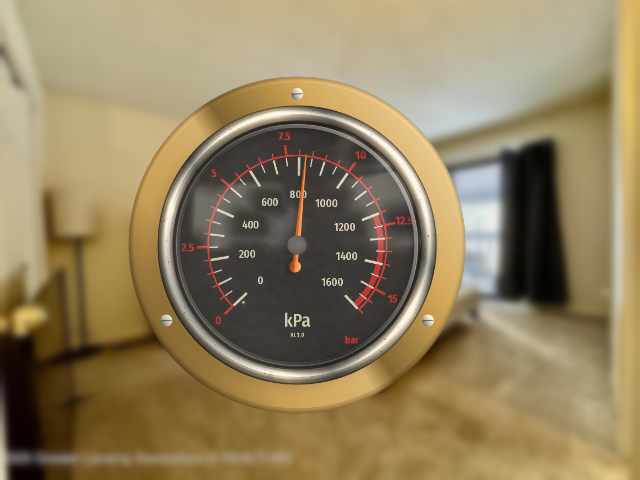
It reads 825 kPa
